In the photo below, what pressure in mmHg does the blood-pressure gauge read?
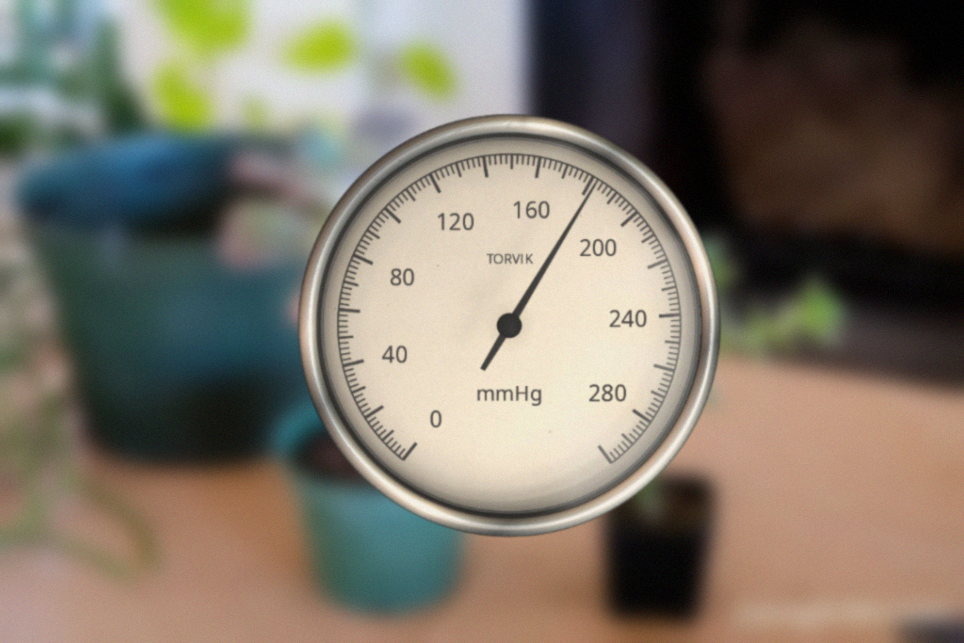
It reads 182 mmHg
